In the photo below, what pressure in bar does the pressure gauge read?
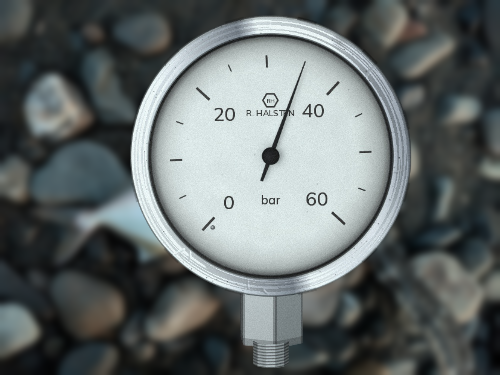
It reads 35 bar
